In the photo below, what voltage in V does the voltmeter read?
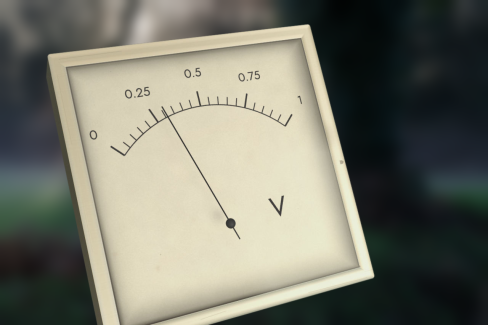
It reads 0.3 V
